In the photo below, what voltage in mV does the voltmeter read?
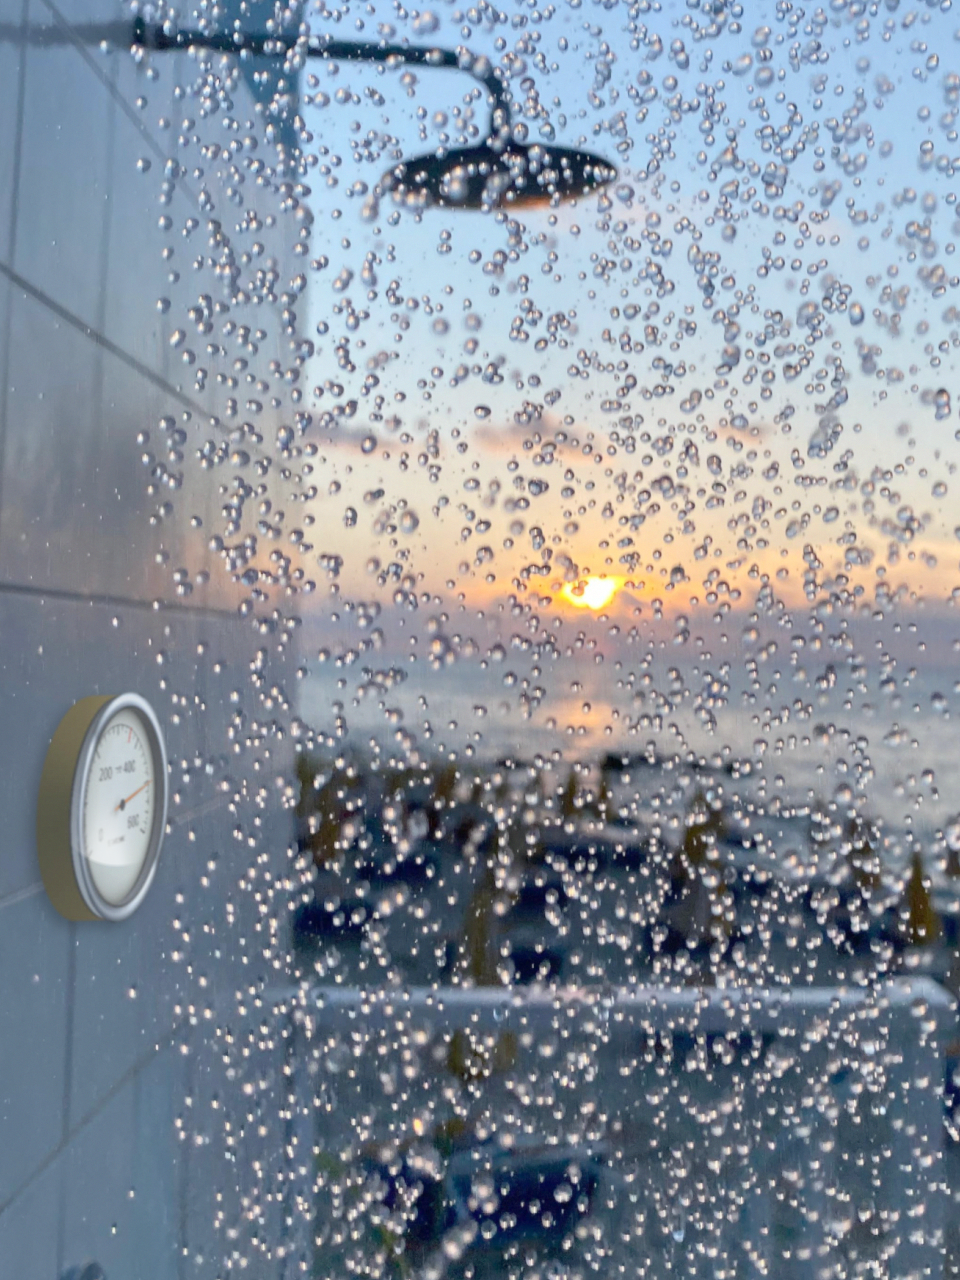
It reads 500 mV
